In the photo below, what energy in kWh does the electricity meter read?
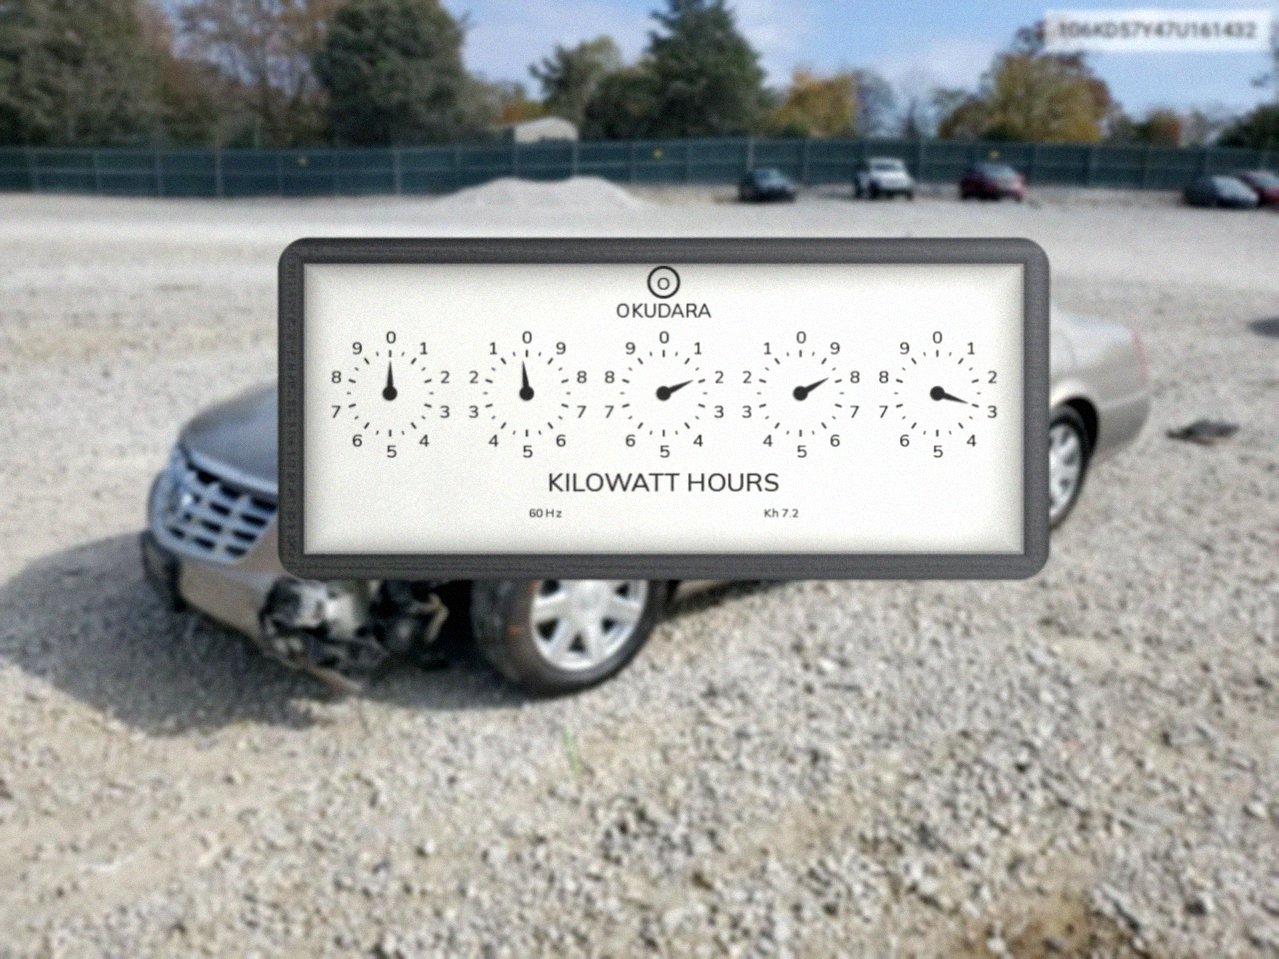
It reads 183 kWh
